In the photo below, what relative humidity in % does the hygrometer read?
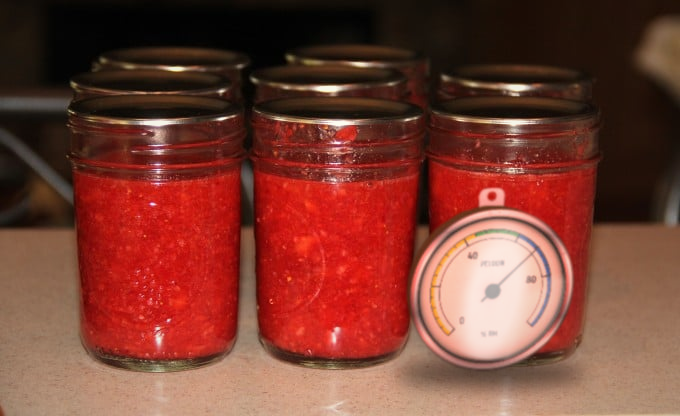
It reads 68 %
